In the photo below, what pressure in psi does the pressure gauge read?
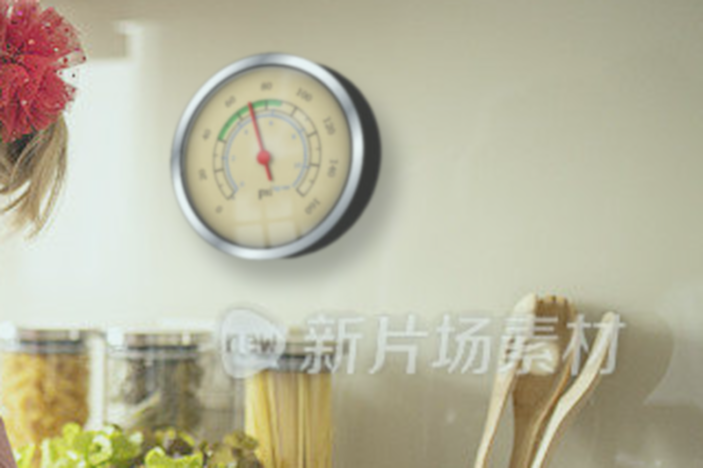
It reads 70 psi
